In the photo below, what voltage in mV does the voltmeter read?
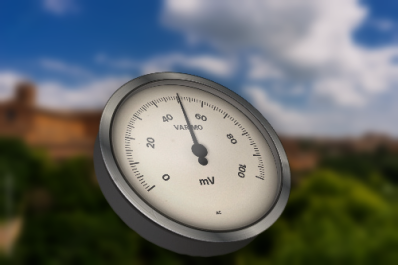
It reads 50 mV
